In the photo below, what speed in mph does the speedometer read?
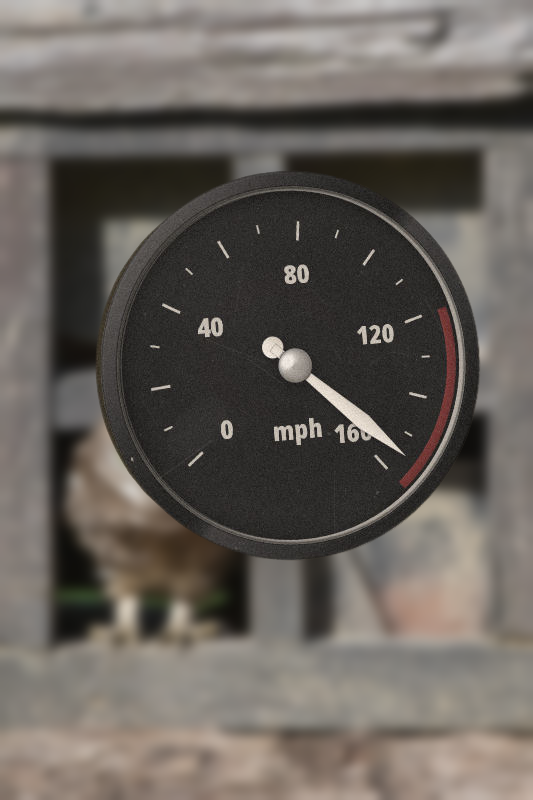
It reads 155 mph
